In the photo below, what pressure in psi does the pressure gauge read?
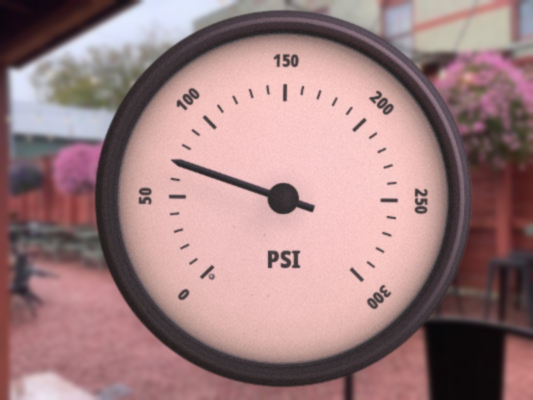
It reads 70 psi
